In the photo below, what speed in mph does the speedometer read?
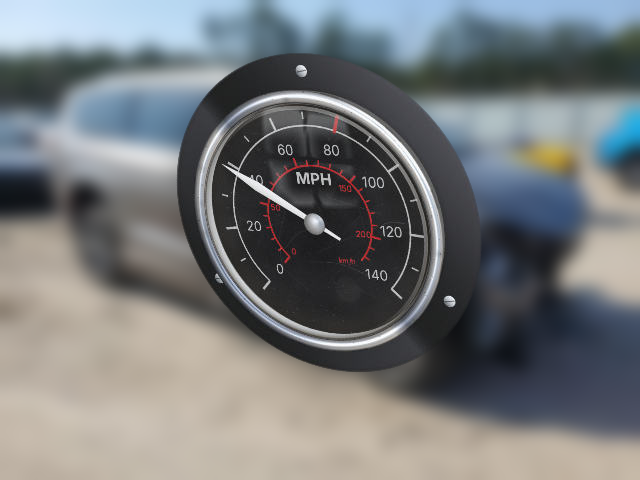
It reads 40 mph
